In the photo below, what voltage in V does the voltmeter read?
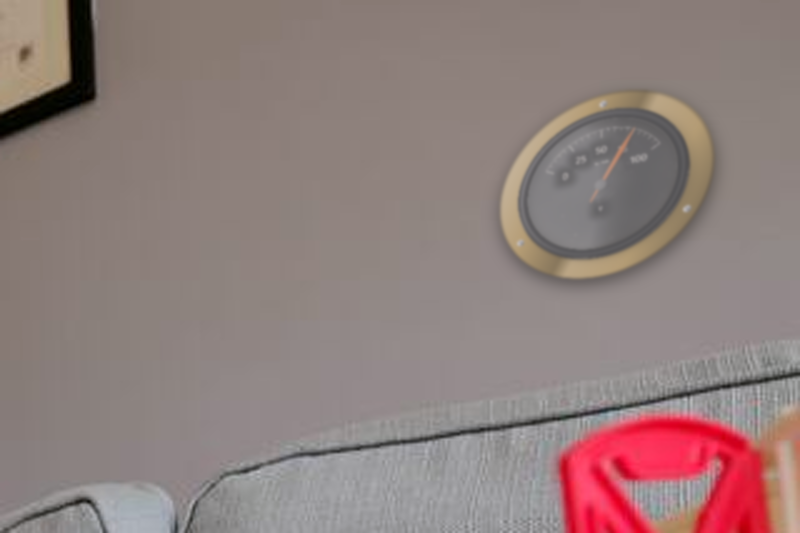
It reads 75 V
